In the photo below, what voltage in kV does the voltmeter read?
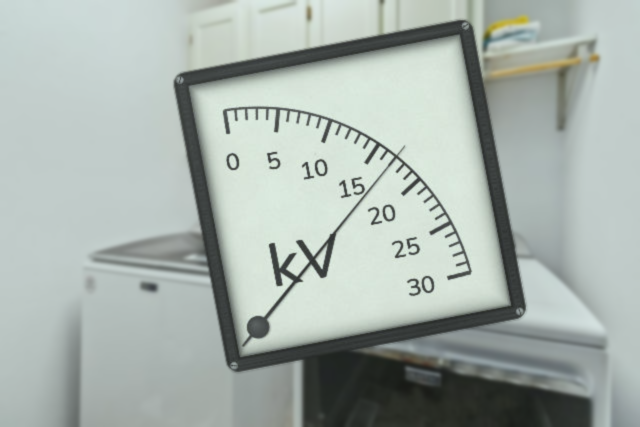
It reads 17 kV
